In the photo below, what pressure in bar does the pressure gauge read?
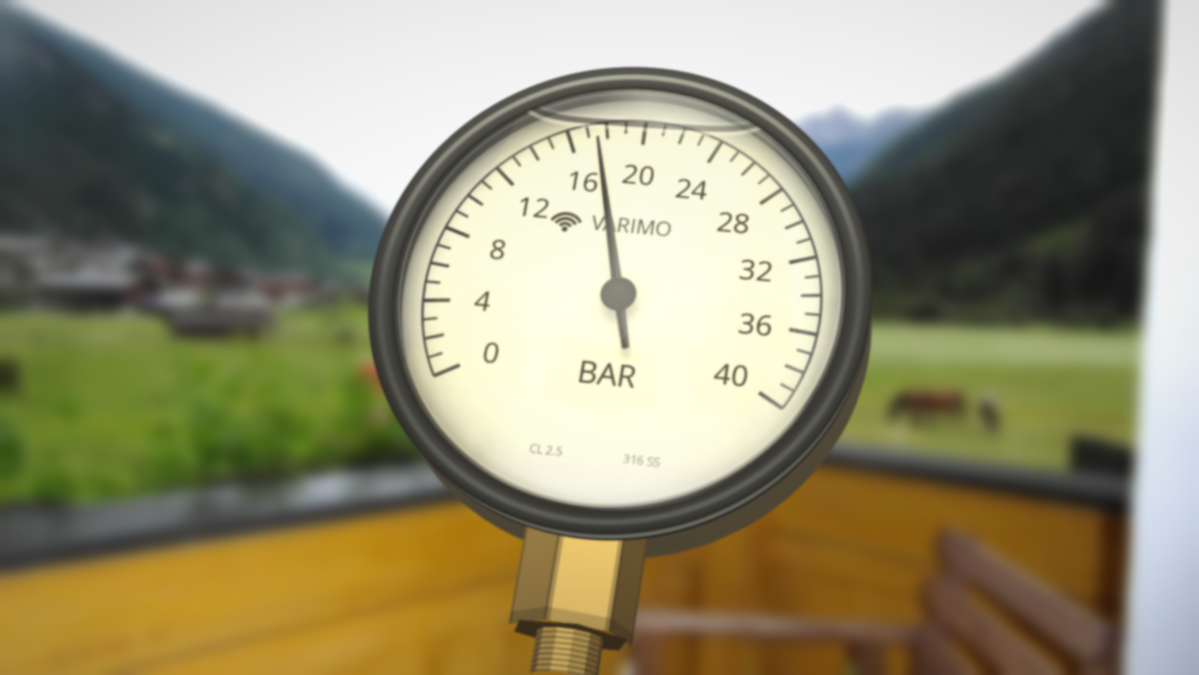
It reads 17.5 bar
